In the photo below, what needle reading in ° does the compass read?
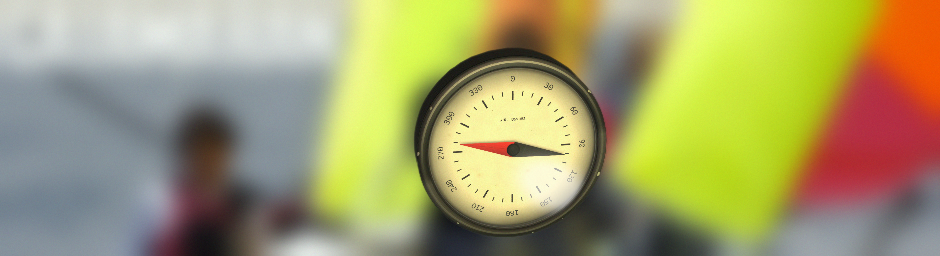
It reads 280 °
